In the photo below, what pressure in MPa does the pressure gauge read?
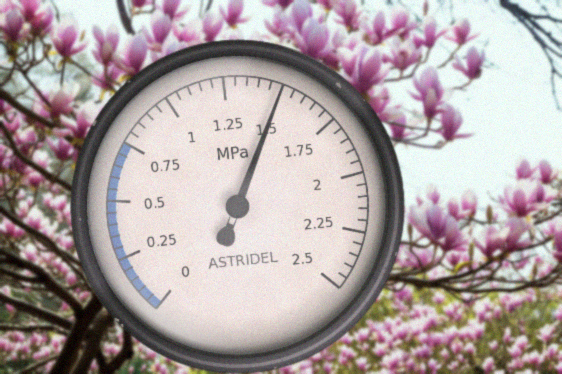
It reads 1.5 MPa
